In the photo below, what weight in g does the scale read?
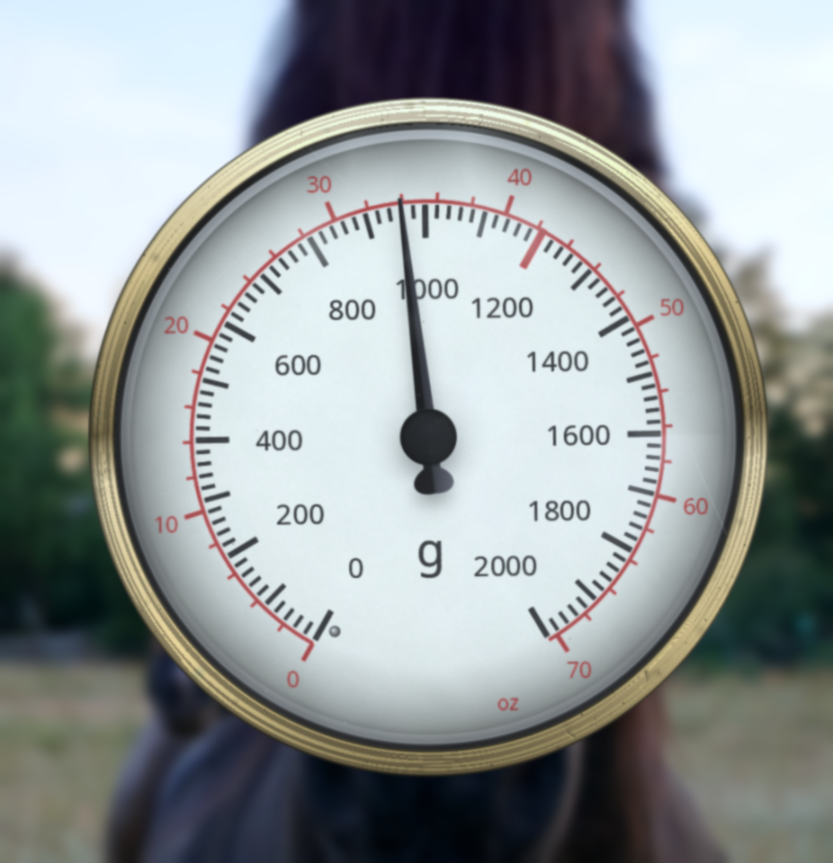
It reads 960 g
